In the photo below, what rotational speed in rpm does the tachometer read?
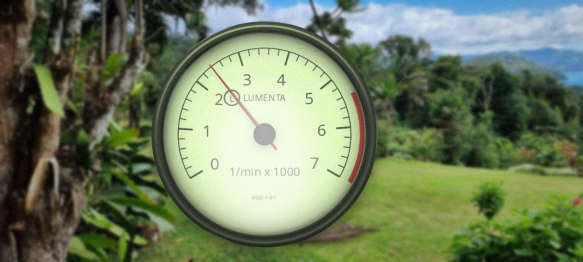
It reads 2400 rpm
